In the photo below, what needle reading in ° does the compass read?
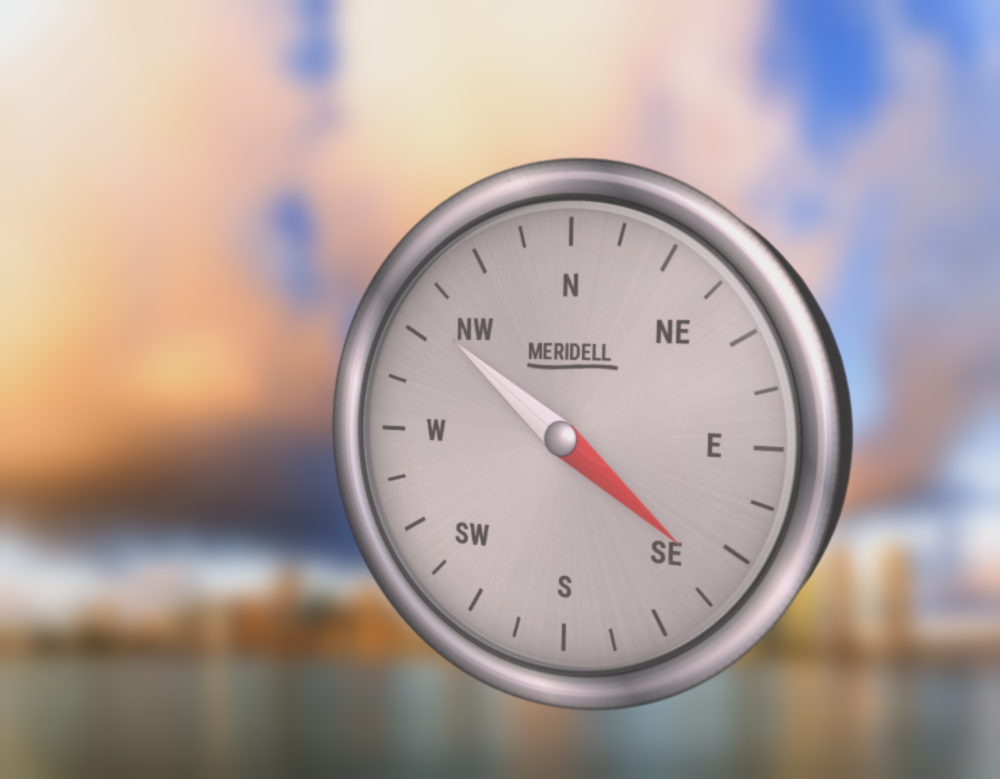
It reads 127.5 °
